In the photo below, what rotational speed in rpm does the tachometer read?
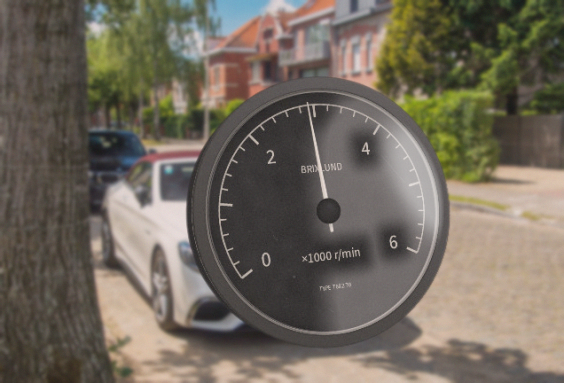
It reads 2900 rpm
